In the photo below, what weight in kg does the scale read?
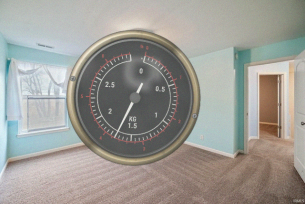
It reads 1.7 kg
